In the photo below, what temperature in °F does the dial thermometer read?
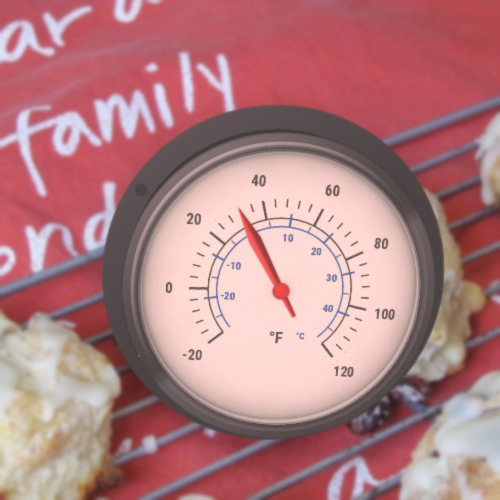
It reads 32 °F
